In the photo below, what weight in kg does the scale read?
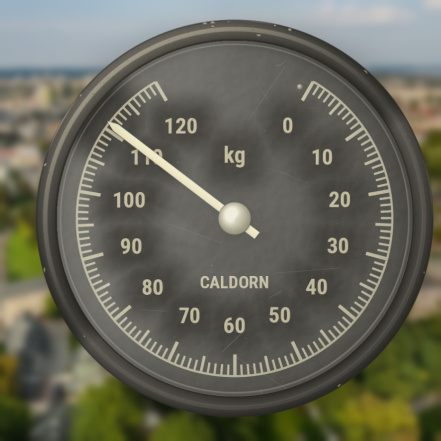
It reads 111 kg
